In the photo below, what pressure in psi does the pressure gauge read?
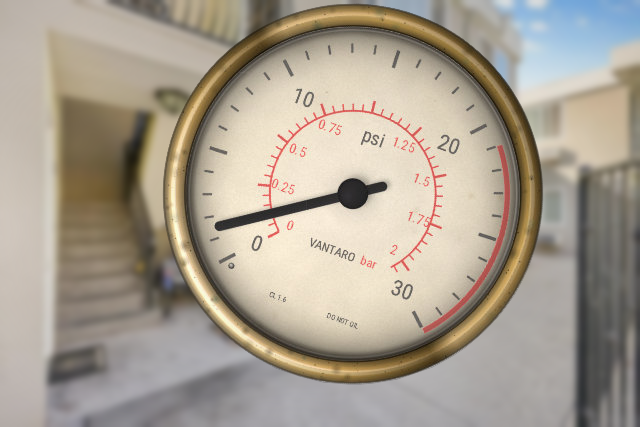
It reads 1.5 psi
